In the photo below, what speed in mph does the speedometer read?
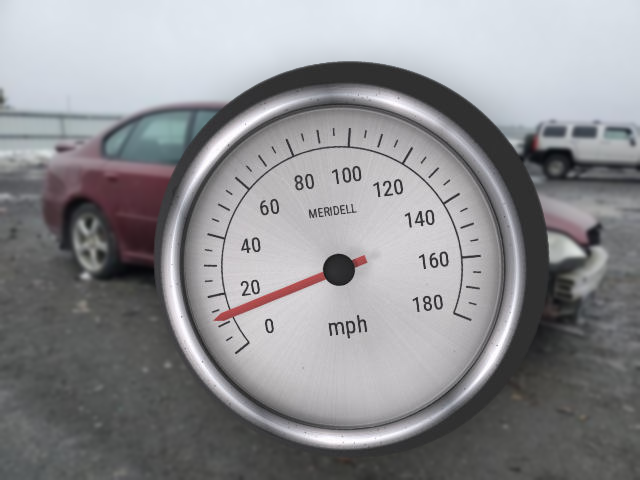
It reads 12.5 mph
